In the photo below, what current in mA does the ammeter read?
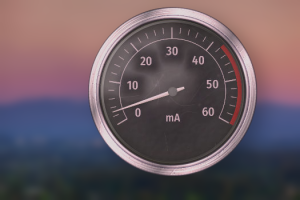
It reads 3 mA
